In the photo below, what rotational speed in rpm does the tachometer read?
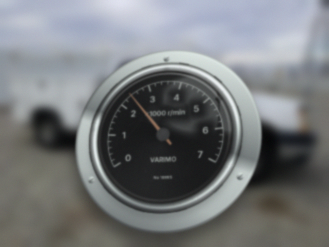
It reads 2400 rpm
